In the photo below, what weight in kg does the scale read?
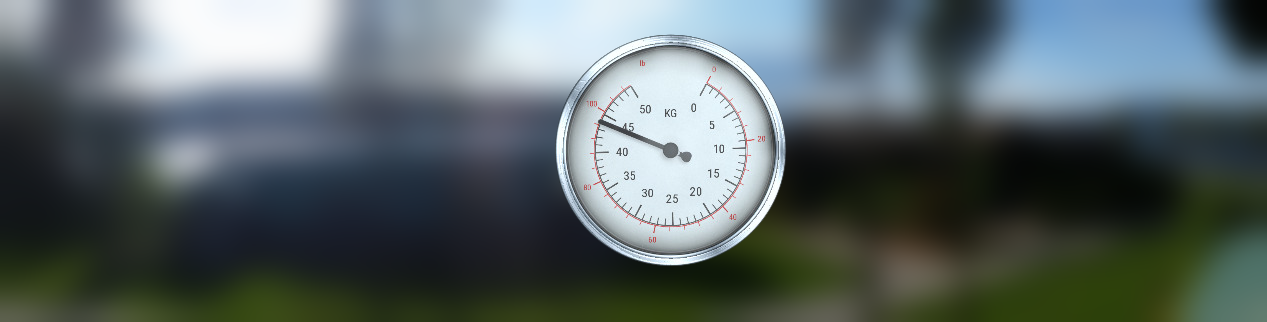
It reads 44 kg
